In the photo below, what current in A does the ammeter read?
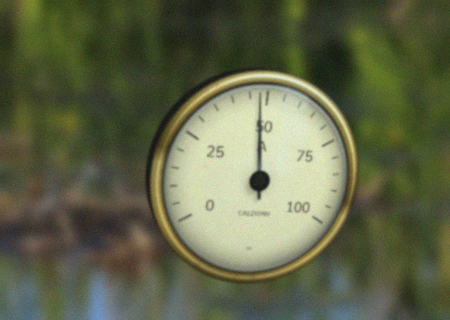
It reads 47.5 A
